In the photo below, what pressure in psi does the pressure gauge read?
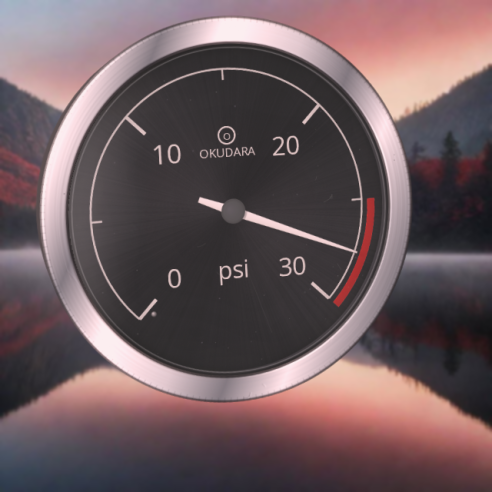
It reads 27.5 psi
